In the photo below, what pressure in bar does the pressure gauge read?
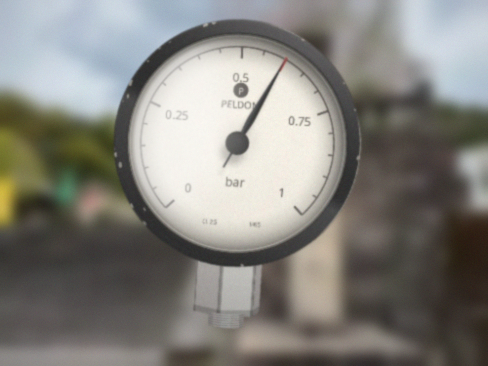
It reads 0.6 bar
